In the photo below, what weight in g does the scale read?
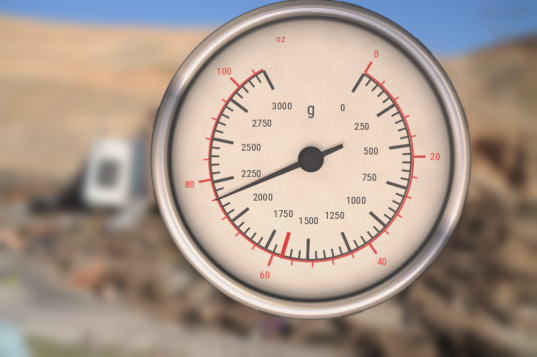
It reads 2150 g
